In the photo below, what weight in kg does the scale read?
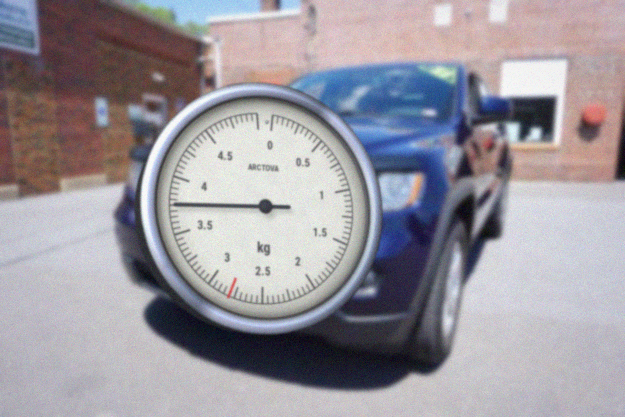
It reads 3.75 kg
